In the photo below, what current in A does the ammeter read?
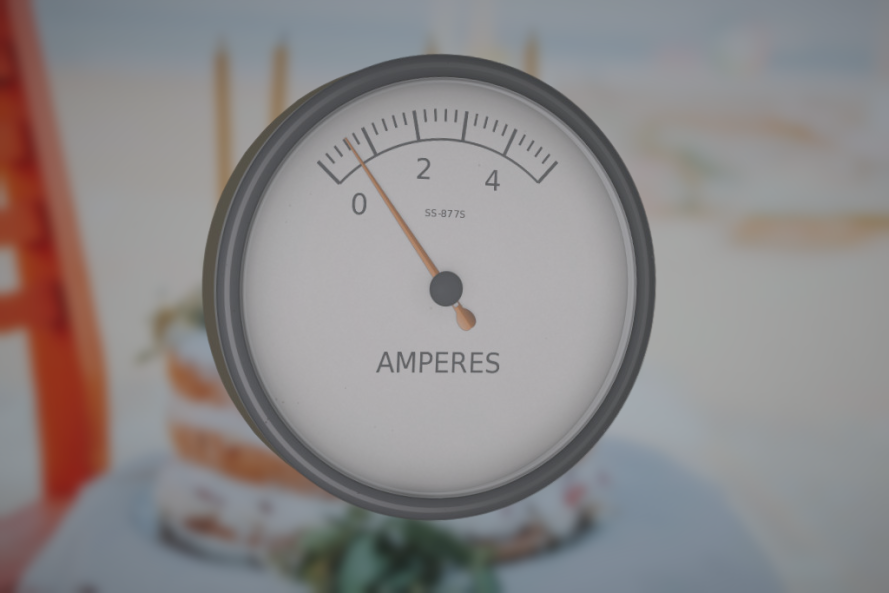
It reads 0.6 A
